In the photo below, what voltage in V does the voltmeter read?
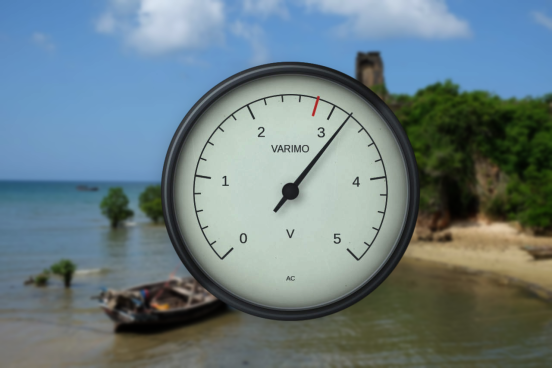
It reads 3.2 V
